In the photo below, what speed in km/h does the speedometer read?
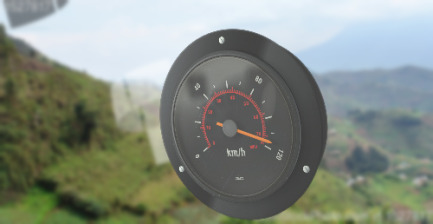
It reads 115 km/h
